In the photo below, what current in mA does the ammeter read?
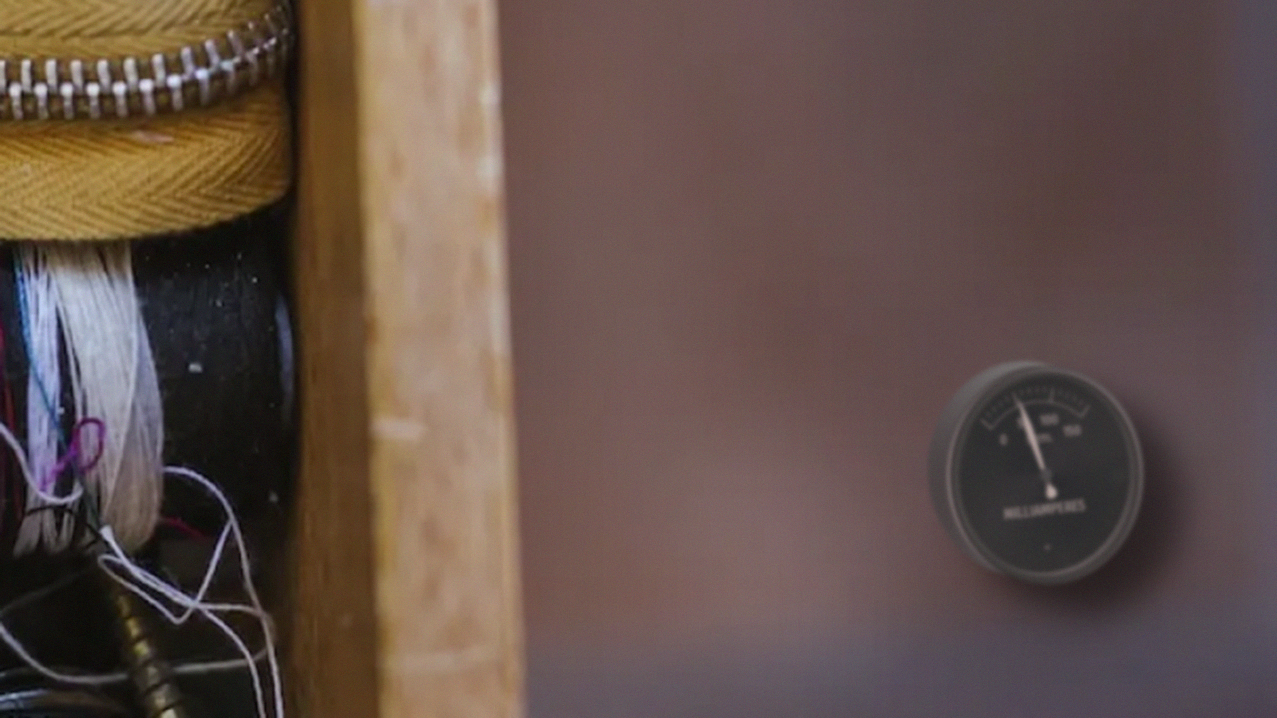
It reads 50 mA
